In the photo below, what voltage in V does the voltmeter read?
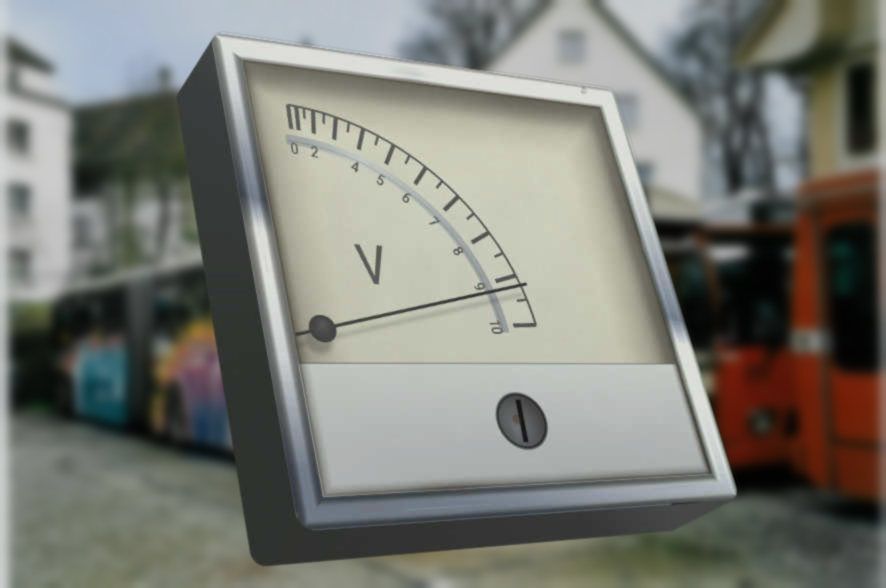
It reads 9.25 V
